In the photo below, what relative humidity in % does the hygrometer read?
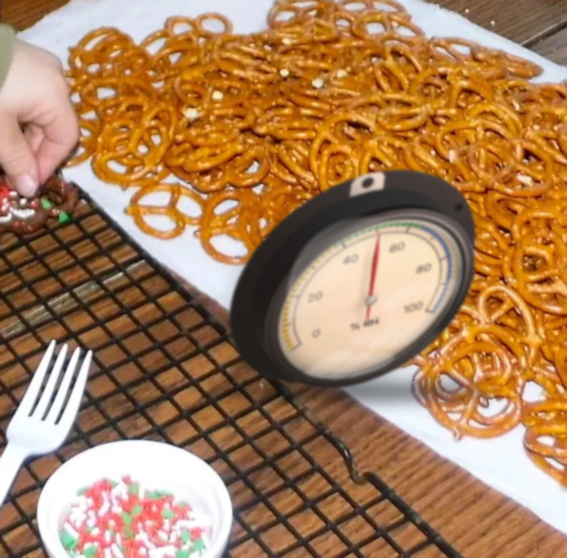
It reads 50 %
